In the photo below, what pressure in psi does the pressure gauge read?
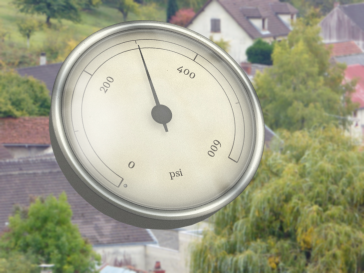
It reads 300 psi
